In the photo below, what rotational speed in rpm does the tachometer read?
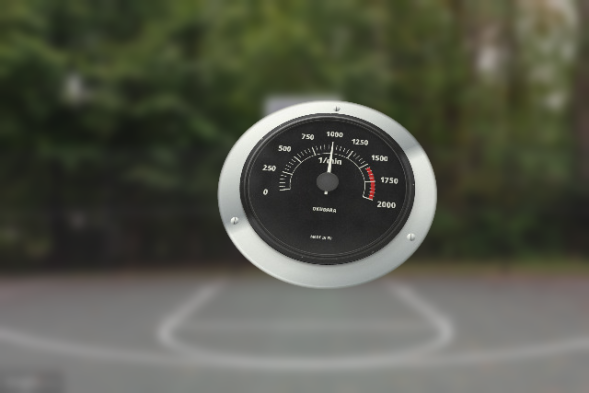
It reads 1000 rpm
